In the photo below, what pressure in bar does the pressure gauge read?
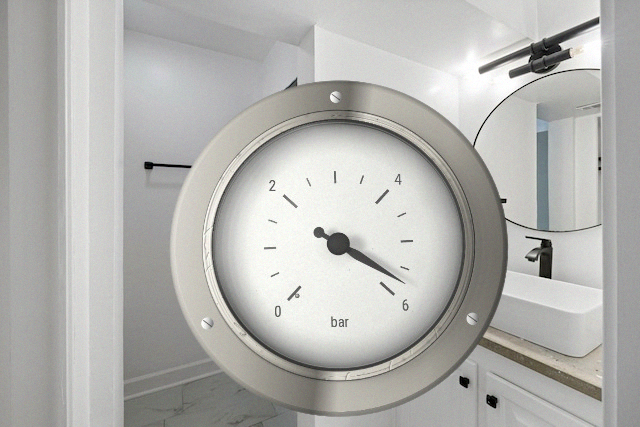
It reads 5.75 bar
